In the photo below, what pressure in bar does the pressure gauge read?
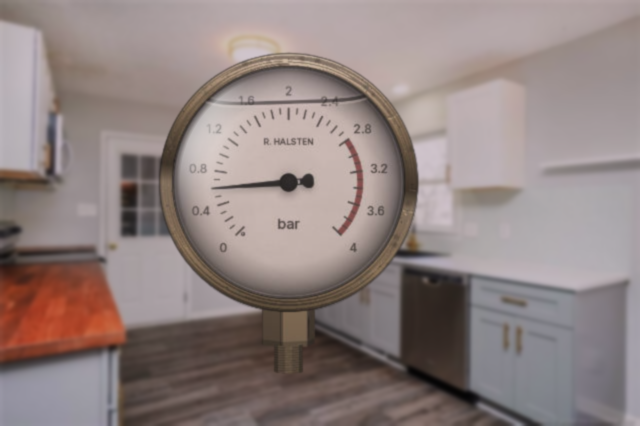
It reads 0.6 bar
